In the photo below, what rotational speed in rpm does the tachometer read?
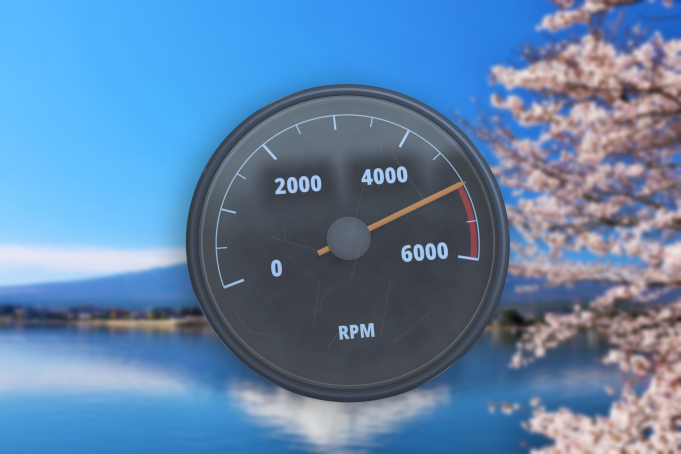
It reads 5000 rpm
